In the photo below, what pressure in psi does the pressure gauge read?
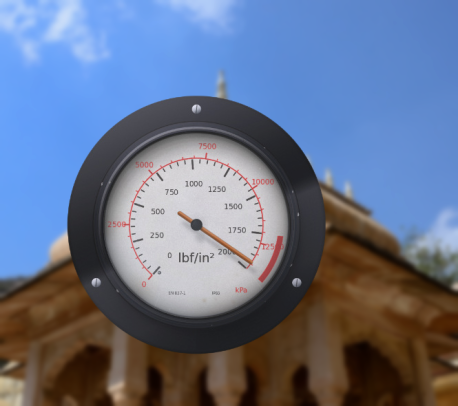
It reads 1950 psi
